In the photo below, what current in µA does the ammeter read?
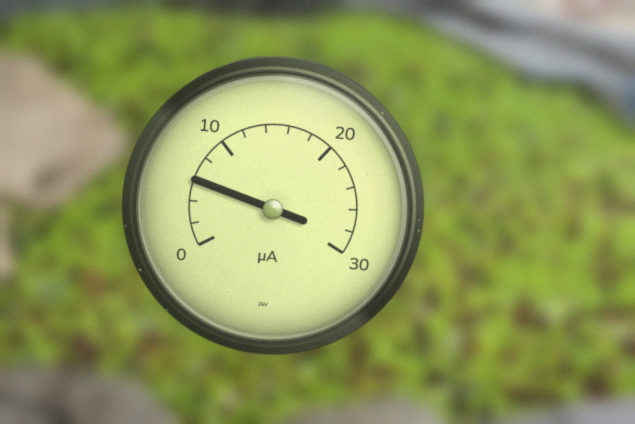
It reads 6 µA
